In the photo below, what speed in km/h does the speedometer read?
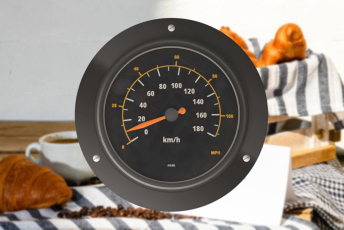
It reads 10 km/h
